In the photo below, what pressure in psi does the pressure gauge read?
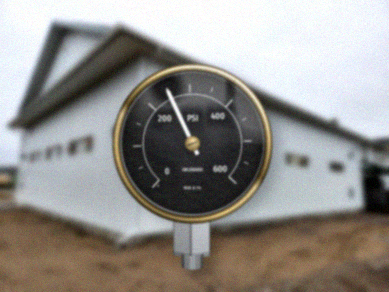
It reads 250 psi
